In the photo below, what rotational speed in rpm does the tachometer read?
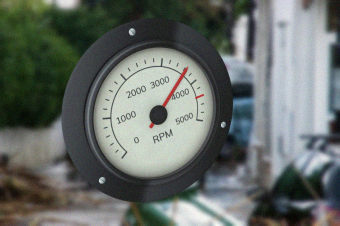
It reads 3600 rpm
